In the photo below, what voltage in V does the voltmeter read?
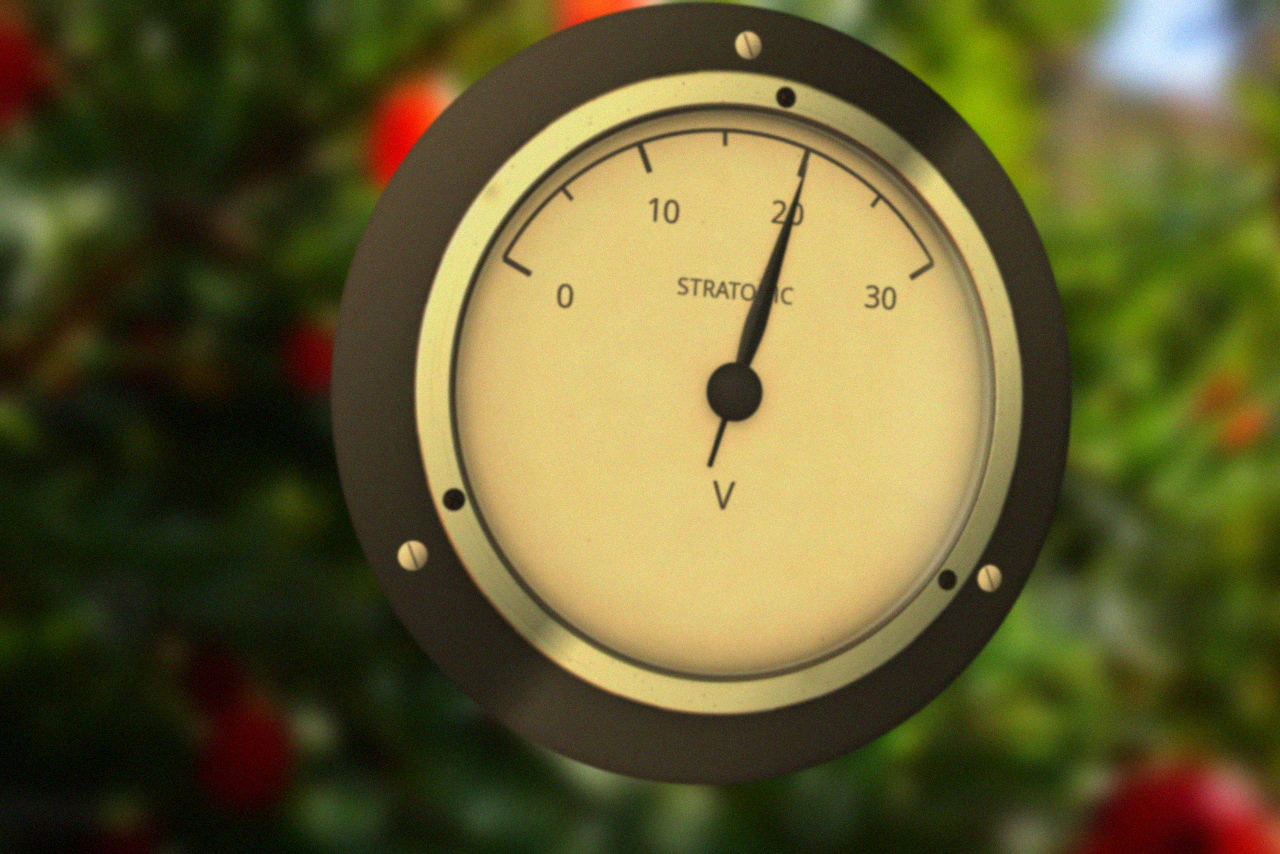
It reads 20 V
